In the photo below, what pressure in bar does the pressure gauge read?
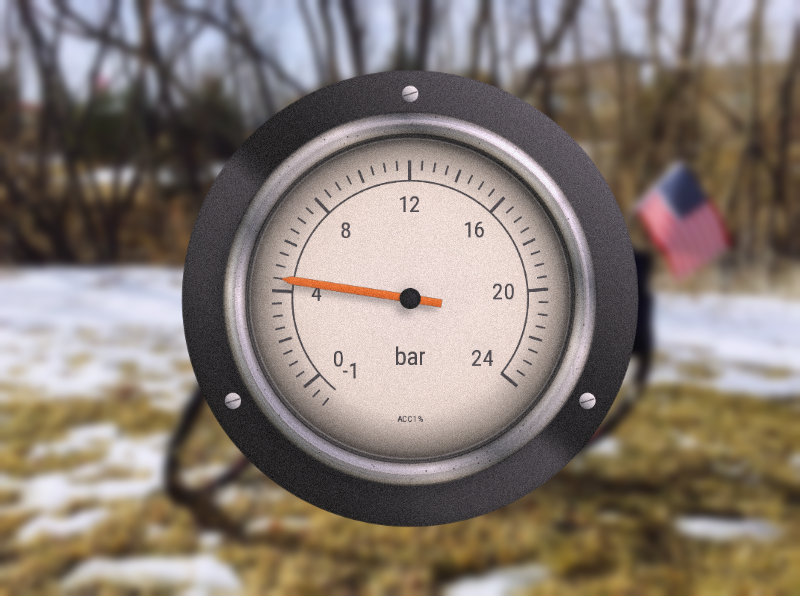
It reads 4.5 bar
